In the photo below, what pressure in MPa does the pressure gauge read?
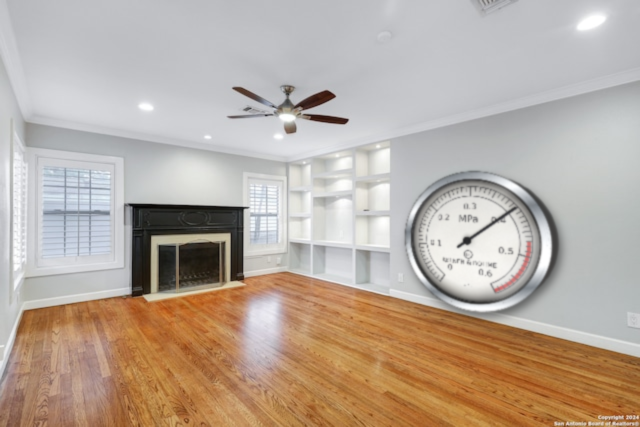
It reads 0.4 MPa
